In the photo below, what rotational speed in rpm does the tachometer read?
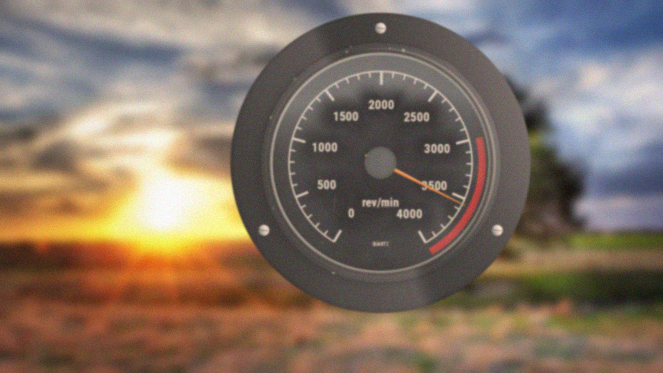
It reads 3550 rpm
